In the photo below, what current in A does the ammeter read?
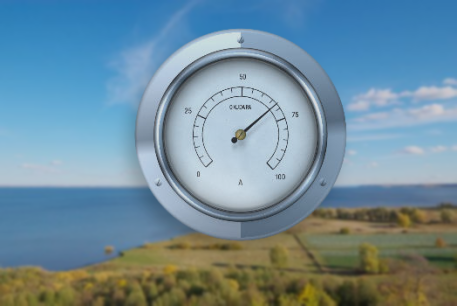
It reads 67.5 A
